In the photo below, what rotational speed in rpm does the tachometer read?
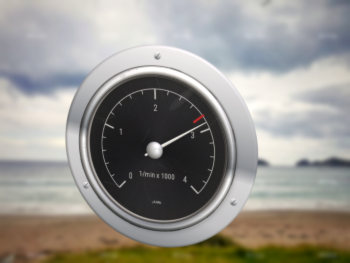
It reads 2900 rpm
